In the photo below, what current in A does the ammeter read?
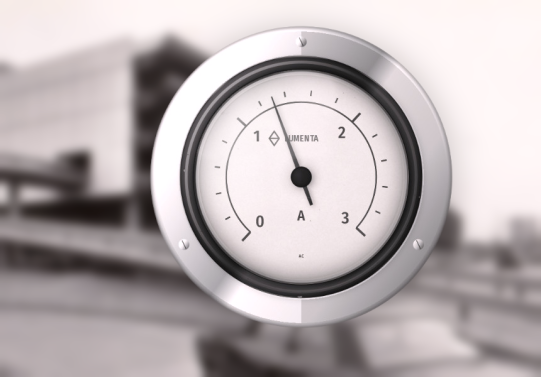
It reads 1.3 A
